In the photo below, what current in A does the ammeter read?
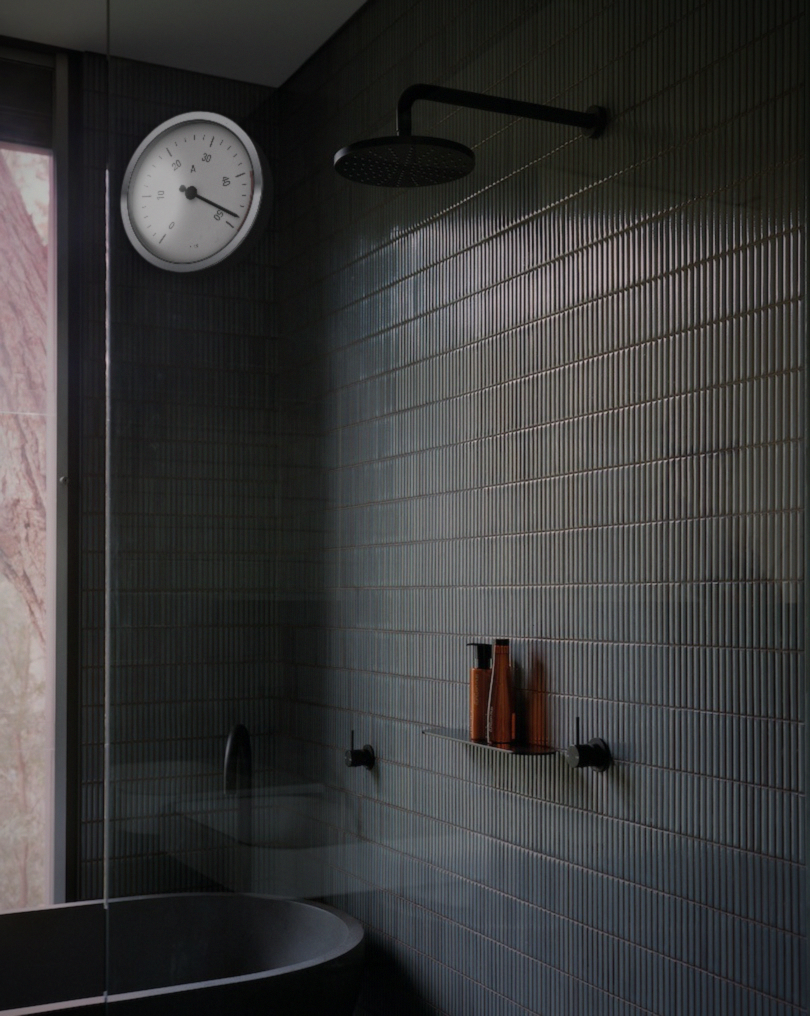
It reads 48 A
